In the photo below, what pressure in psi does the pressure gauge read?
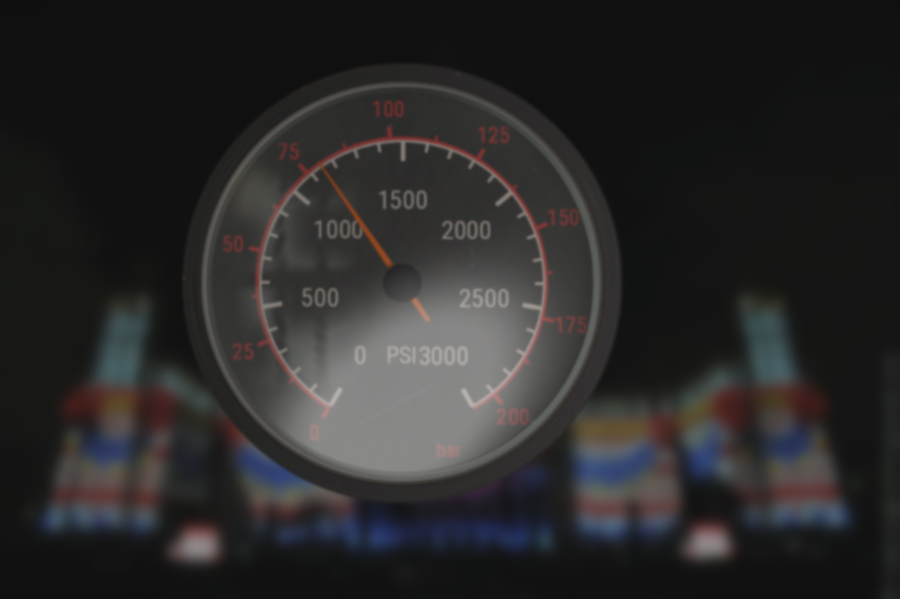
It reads 1150 psi
